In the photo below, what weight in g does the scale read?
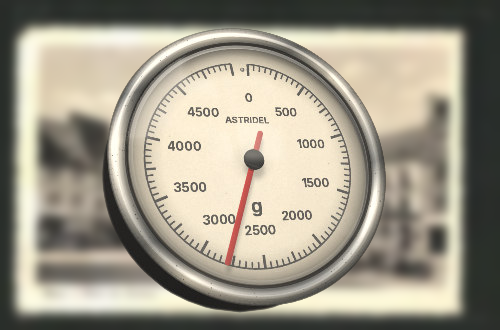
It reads 2800 g
